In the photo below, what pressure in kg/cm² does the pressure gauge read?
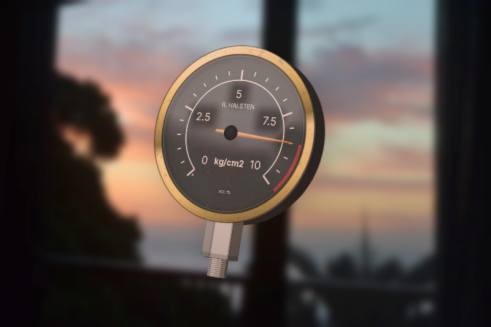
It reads 8.5 kg/cm²
